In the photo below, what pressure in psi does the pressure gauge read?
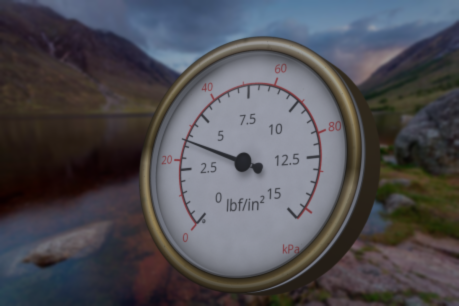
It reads 3.75 psi
